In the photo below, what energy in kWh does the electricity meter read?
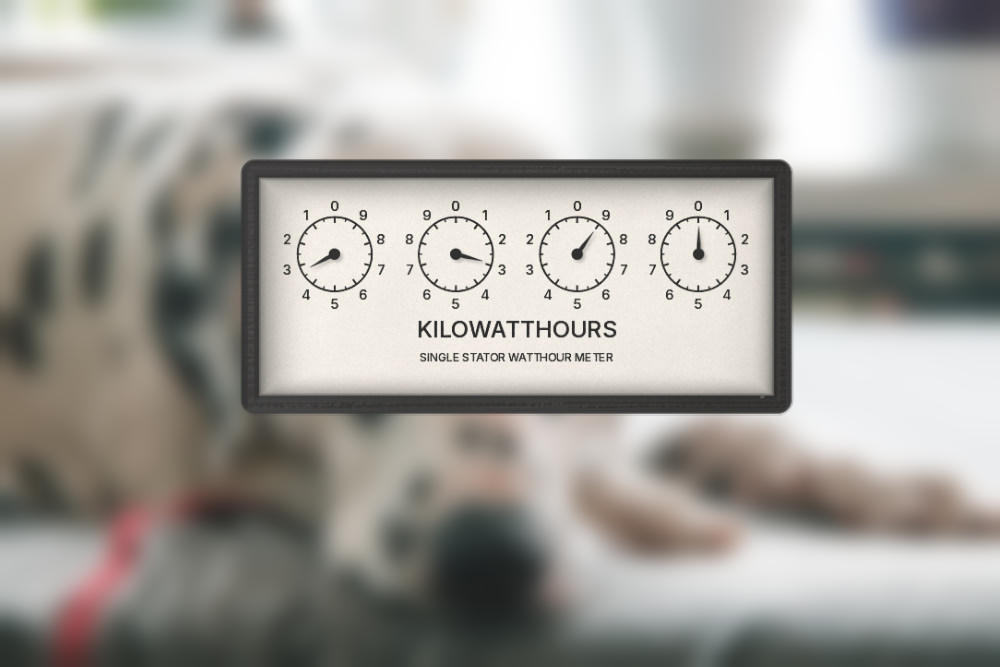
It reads 3290 kWh
